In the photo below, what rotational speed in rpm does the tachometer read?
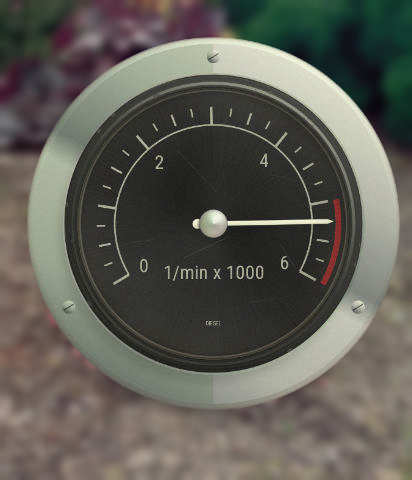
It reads 5250 rpm
